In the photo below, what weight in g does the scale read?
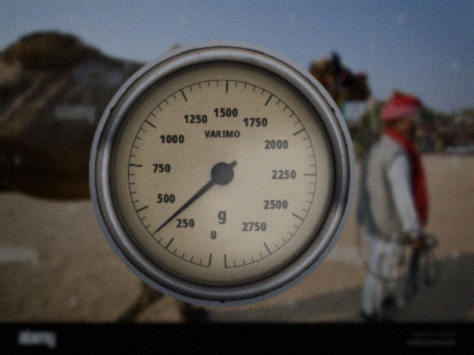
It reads 350 g
